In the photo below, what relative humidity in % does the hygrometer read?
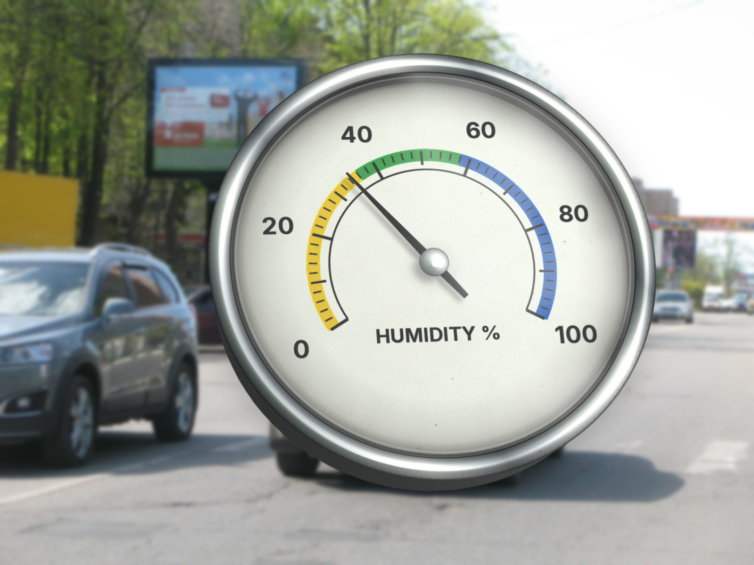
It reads 34 %
